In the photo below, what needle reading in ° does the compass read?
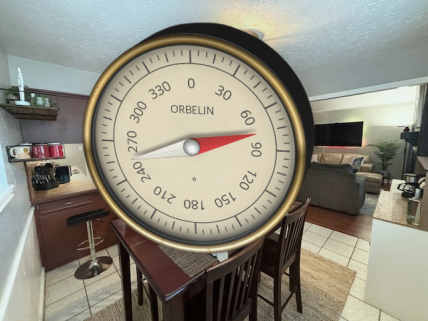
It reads 75 °
